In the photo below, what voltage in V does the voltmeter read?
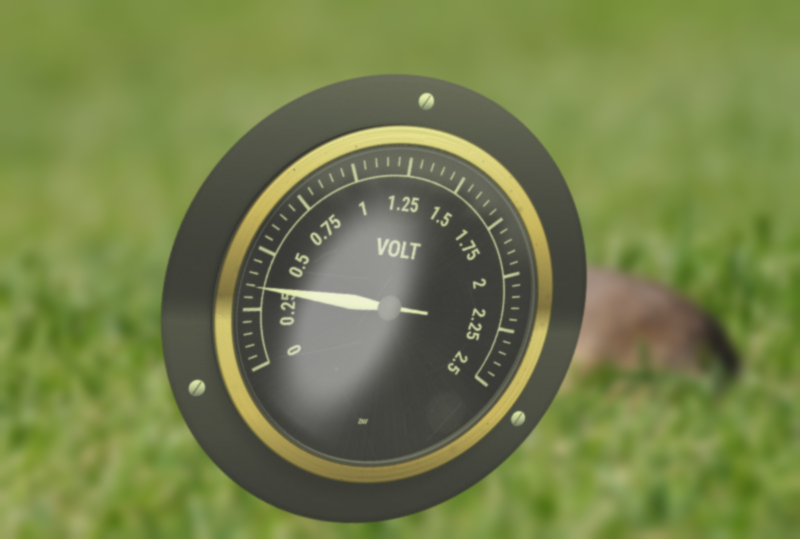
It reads 0.35 V
